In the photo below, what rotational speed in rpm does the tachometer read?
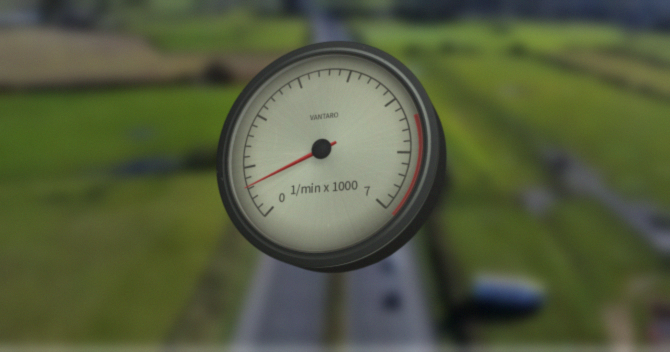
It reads 600 rpm
